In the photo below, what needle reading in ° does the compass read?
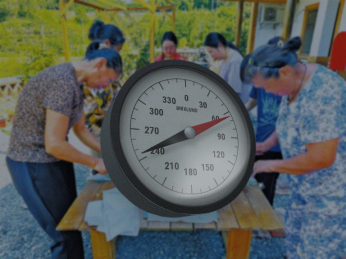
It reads 65 °
